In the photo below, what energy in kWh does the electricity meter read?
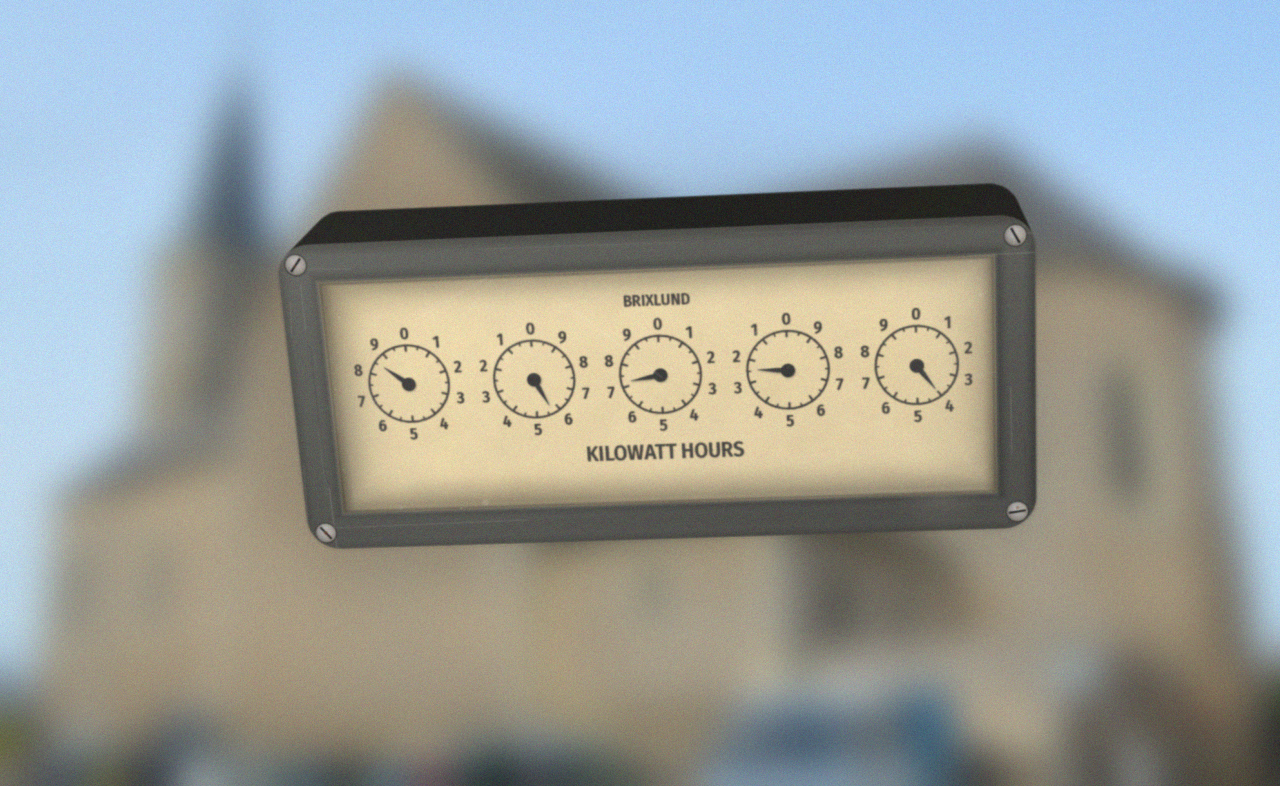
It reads 85724 kWh
